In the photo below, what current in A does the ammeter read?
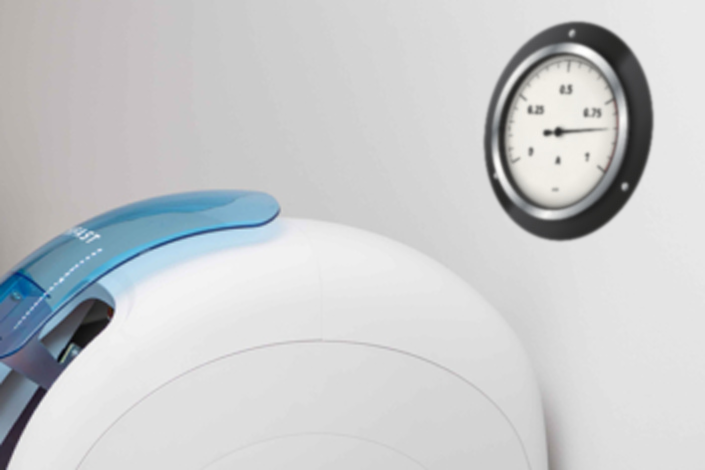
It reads 0.85 A
